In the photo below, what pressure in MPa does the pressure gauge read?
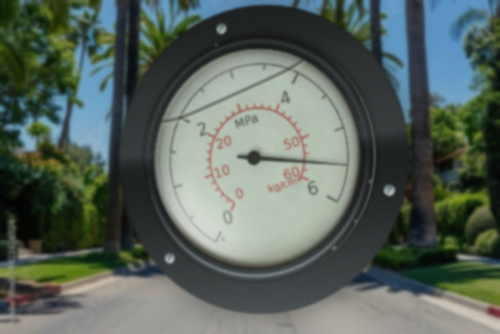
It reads 5.5 MPa
